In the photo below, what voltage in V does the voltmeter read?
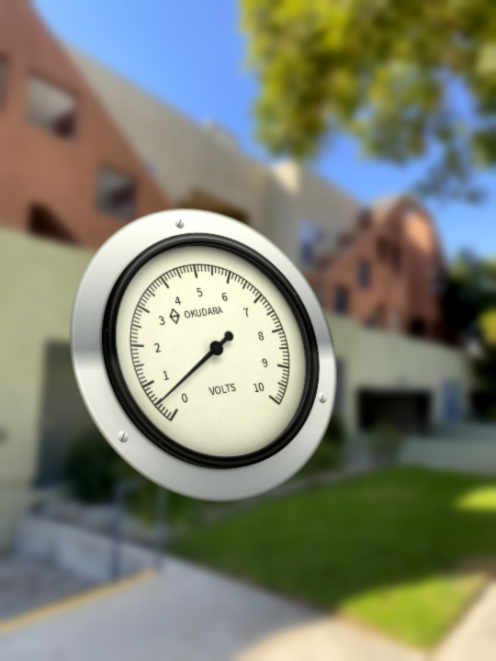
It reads 0.5 V
